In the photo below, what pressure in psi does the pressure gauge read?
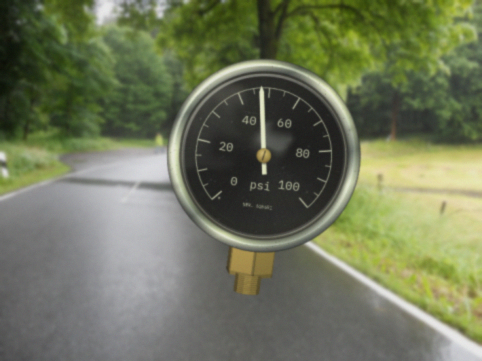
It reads 47.5 psi
